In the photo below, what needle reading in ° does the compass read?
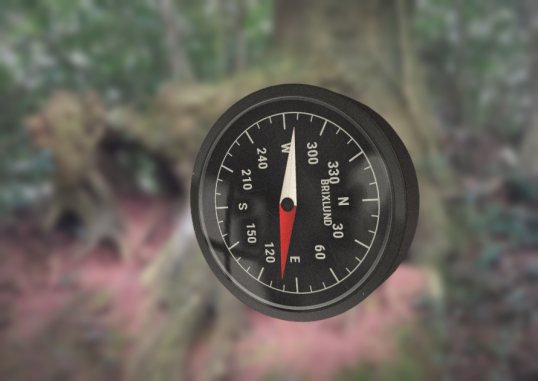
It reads 100 °
